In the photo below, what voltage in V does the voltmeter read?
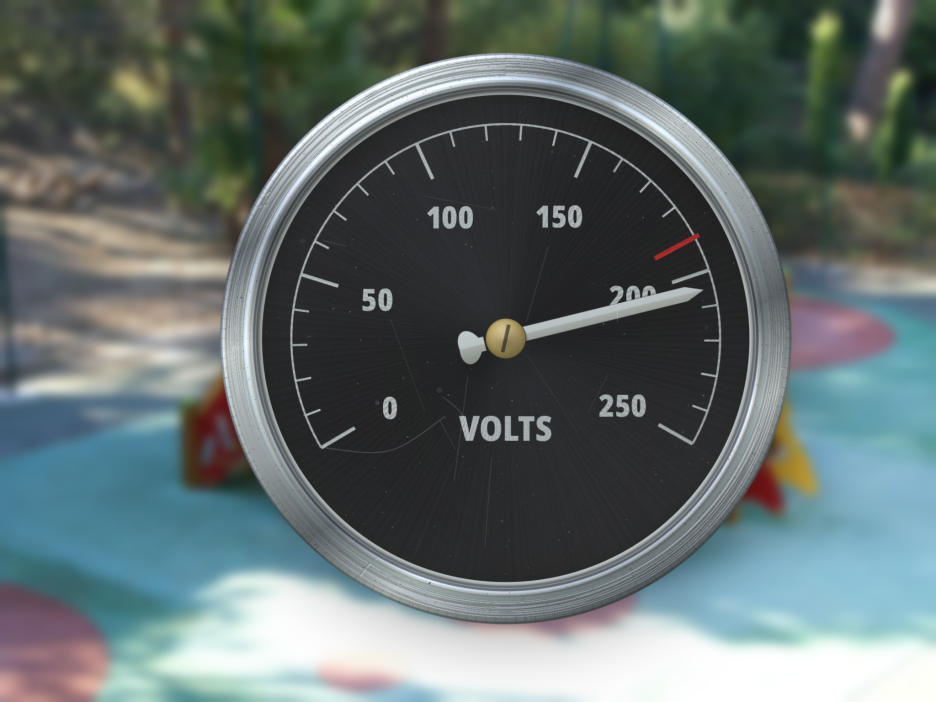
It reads 205 V
